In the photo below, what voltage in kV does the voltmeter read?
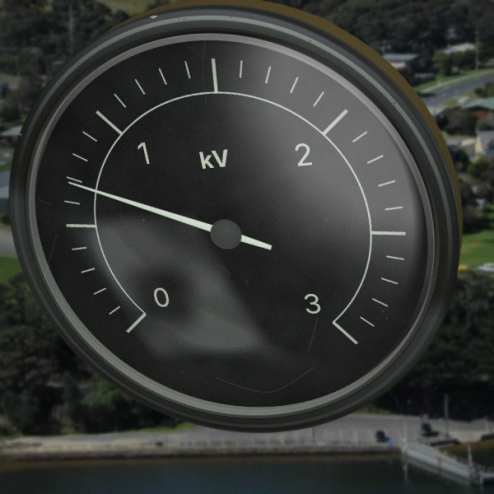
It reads 0.7 kV
